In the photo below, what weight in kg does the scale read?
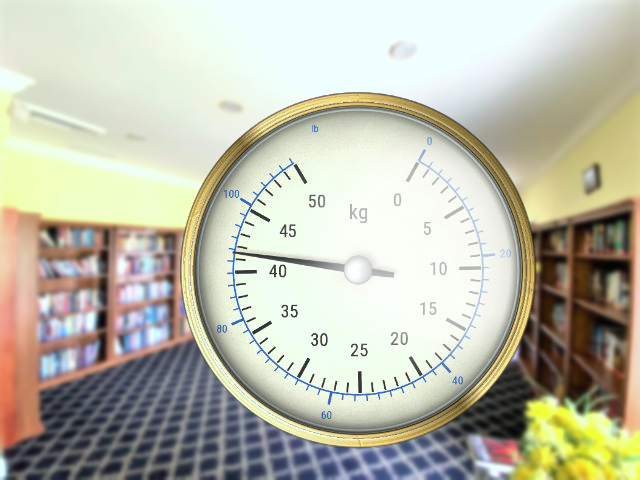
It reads 41.5 kg
